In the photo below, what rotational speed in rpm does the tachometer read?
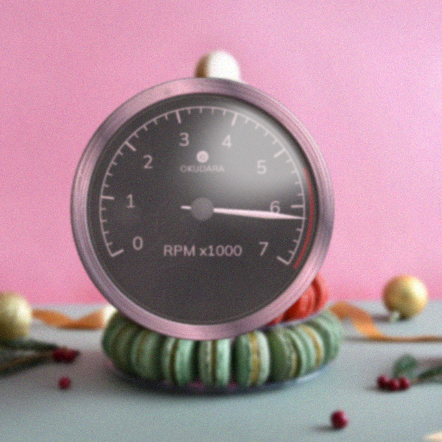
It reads 6200 rpm
